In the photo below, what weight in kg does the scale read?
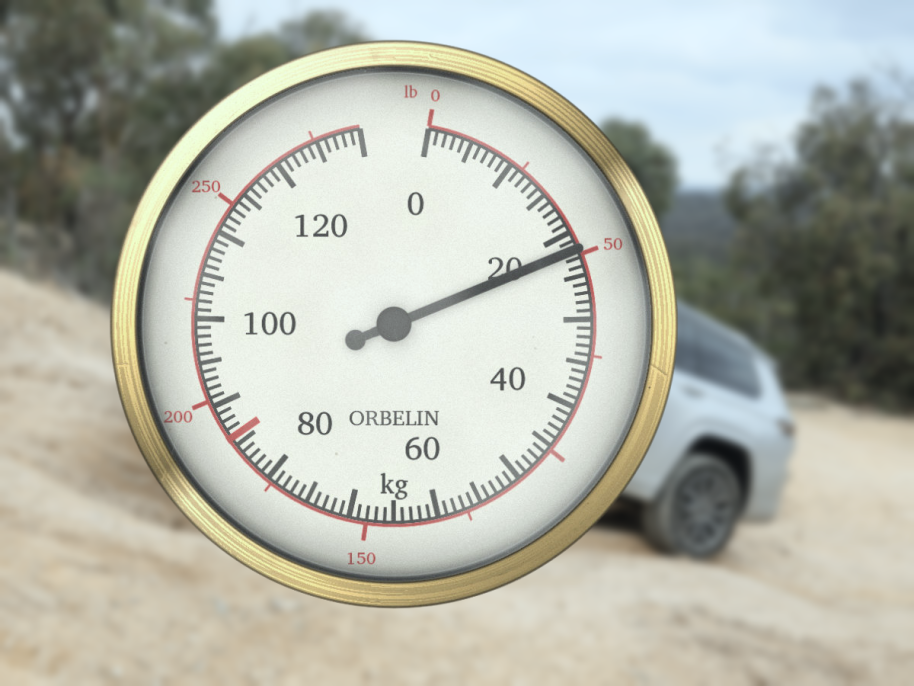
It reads 22 kg
